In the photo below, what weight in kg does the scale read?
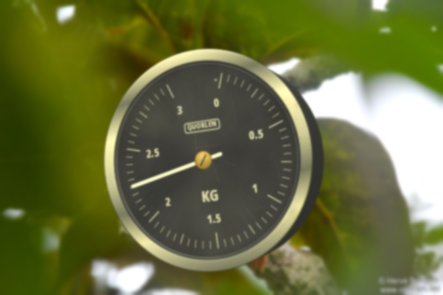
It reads 2.25 kg
